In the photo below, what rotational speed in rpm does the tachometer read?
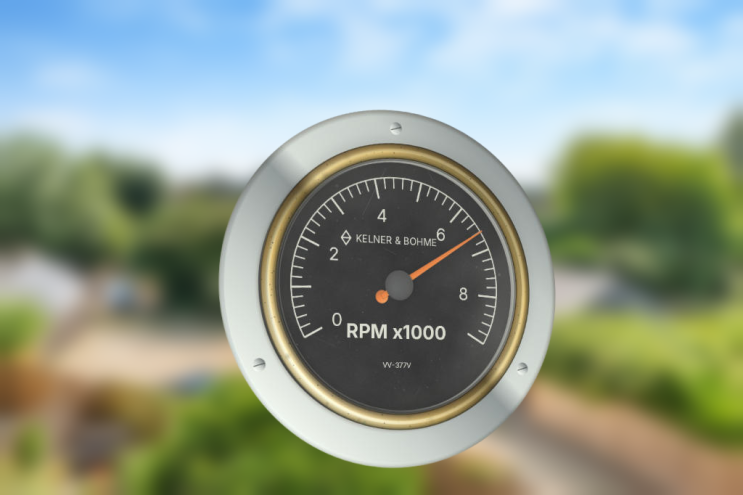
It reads 6600 rpm
